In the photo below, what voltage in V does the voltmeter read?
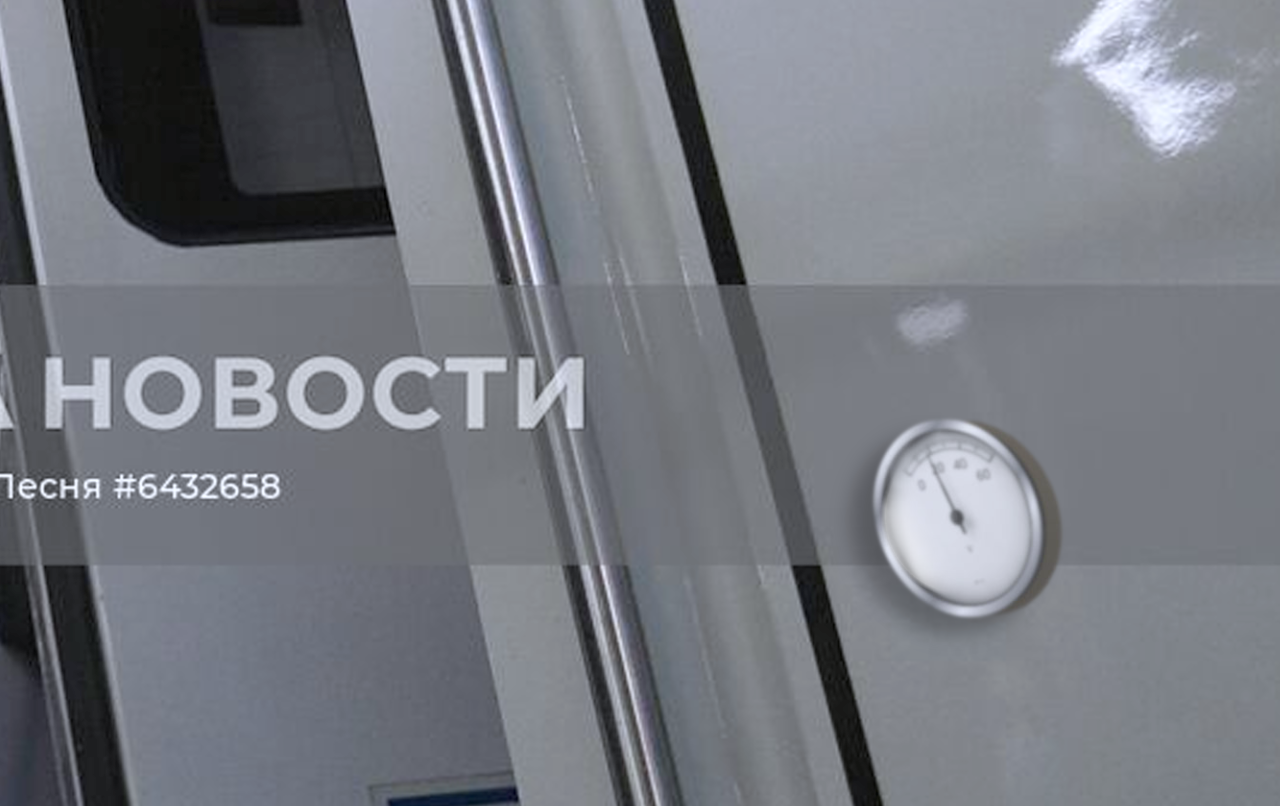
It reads 20 V
